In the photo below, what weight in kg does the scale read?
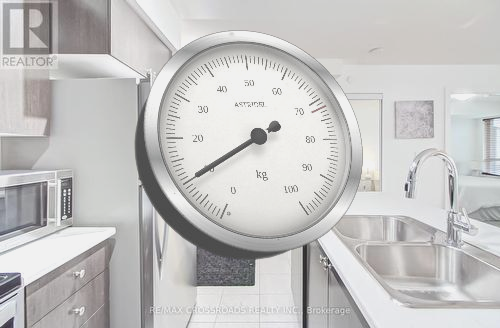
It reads 10 kg
